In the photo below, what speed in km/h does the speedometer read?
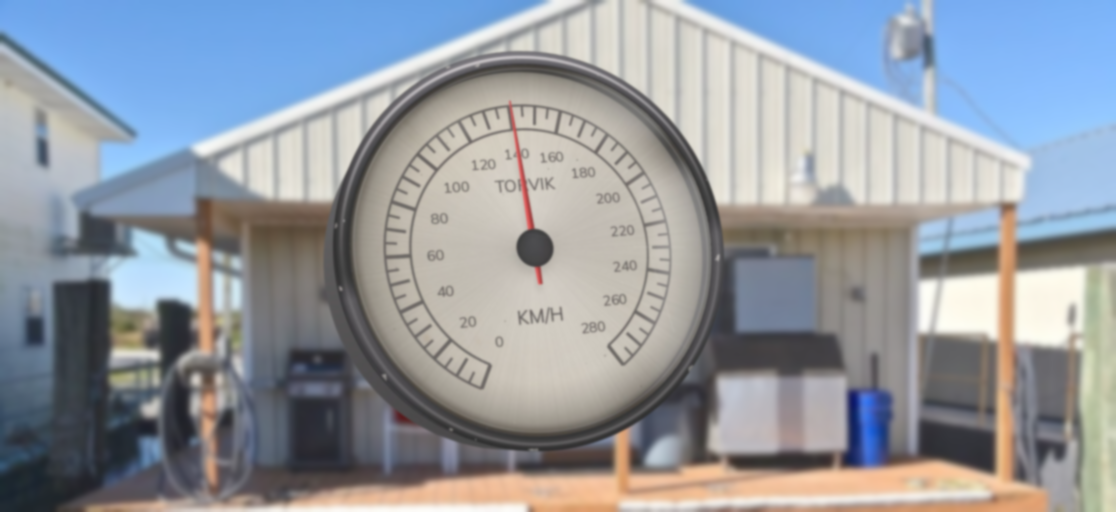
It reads 140 km/h
